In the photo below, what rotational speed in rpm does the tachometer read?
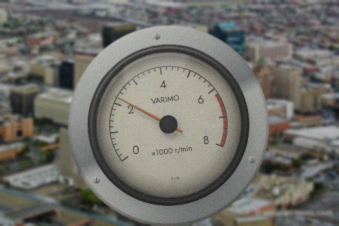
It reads 2200 rpm
